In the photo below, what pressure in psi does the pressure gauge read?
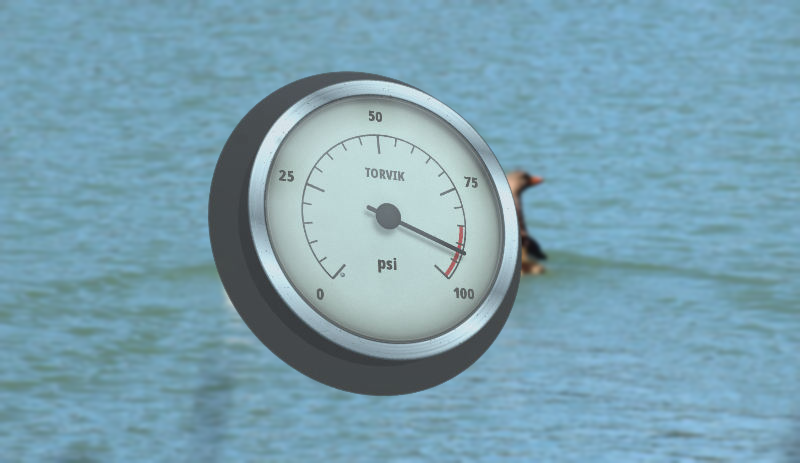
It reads 92.5 psi
